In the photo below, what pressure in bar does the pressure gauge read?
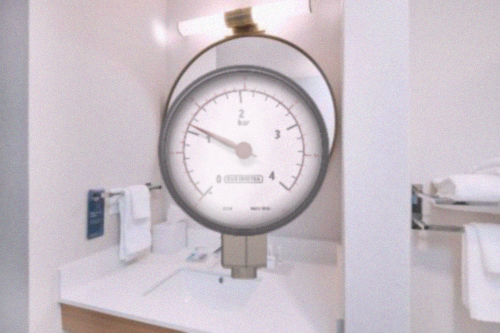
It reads 1.1 bar
